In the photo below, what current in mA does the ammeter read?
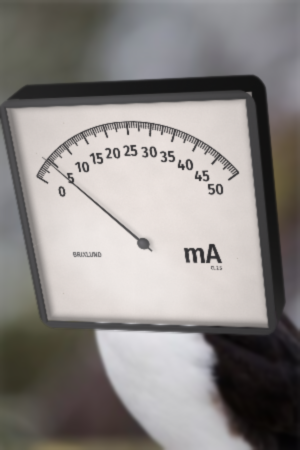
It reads 5 mA
